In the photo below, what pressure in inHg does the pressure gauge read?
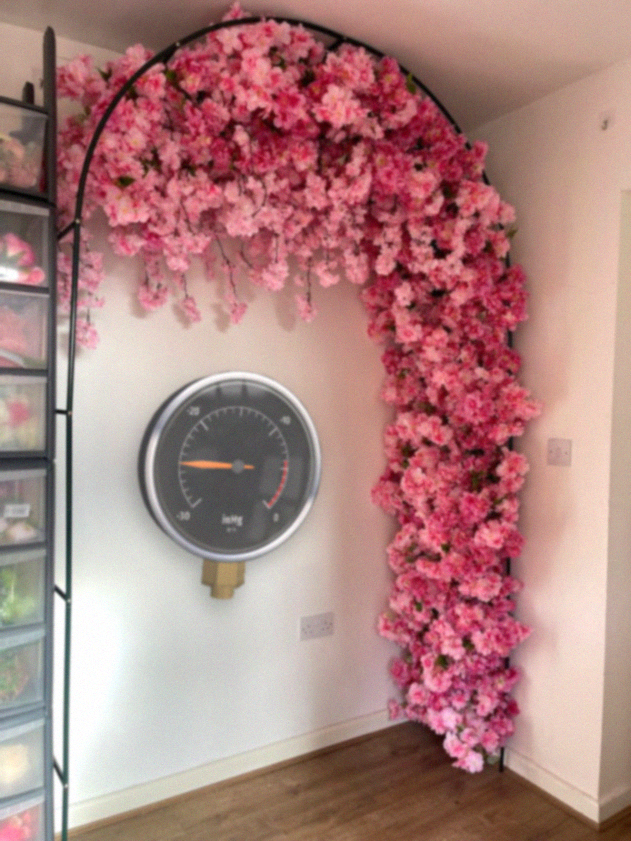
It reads -25 inHg
